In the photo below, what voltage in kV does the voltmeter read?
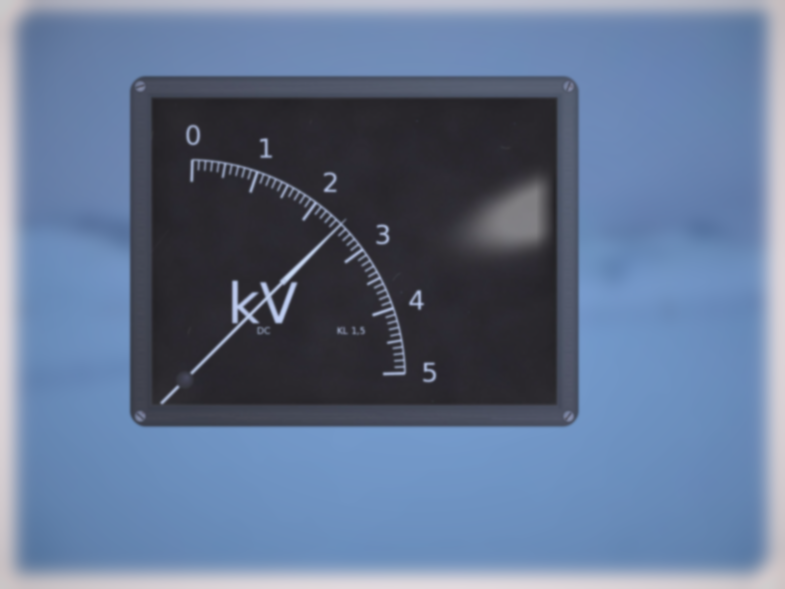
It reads 2.5 kV
